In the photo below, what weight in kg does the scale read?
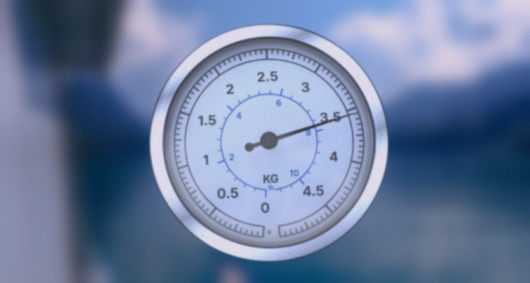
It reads 3.55 kg
